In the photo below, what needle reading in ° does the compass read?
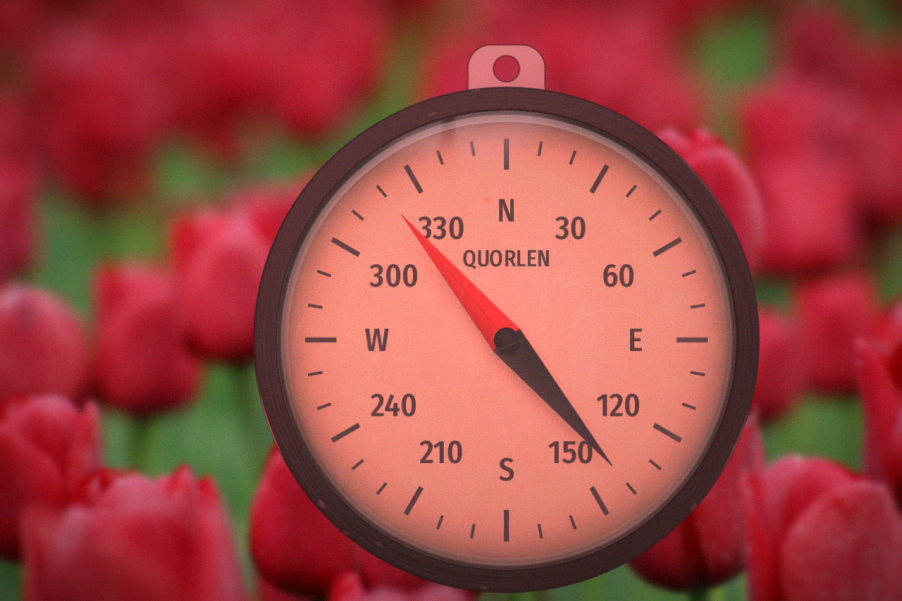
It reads 320 °
